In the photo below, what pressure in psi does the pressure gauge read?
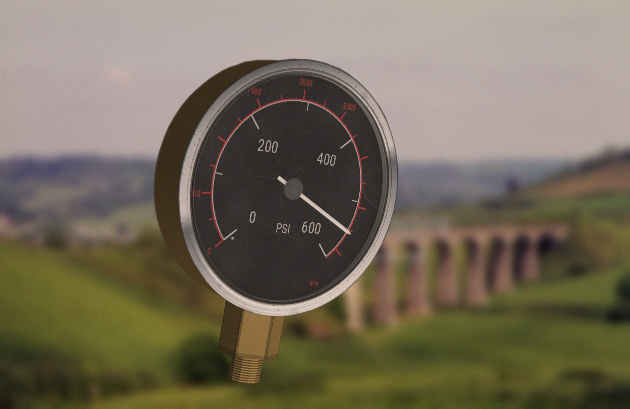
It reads 550 psi
